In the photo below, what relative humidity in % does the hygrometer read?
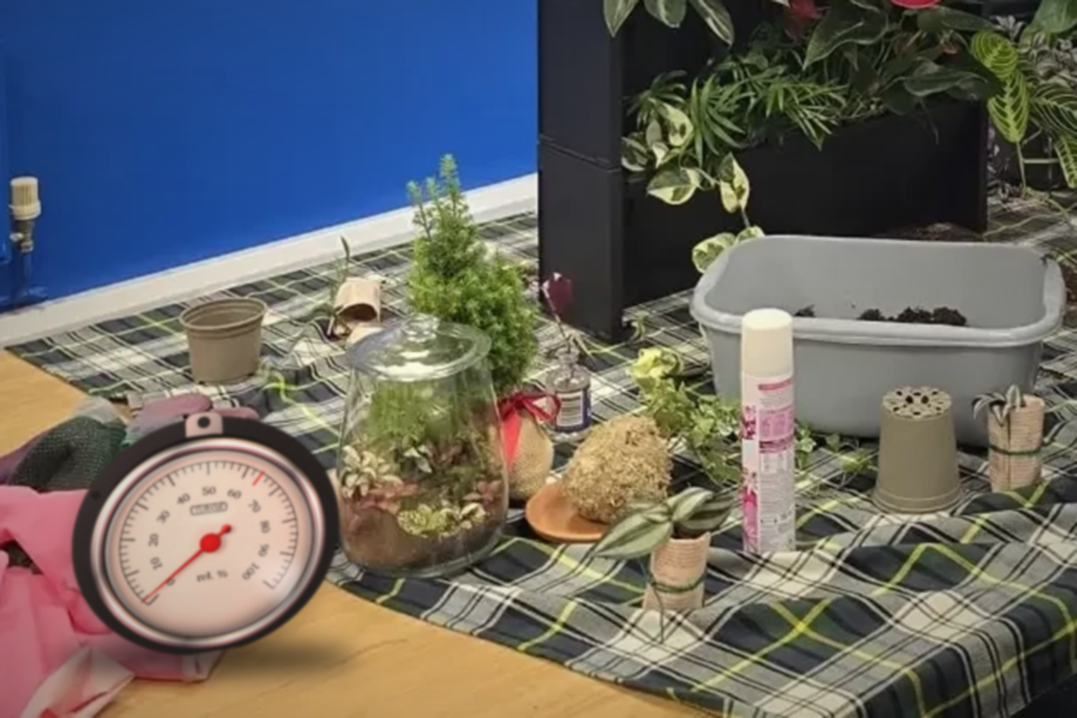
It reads 2 %
